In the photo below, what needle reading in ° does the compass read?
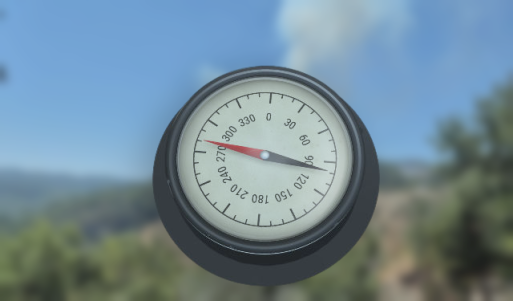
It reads 280 °
